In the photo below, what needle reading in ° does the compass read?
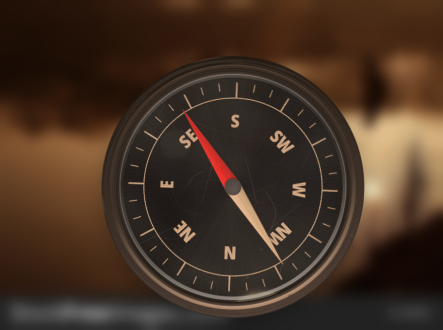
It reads 145 °
